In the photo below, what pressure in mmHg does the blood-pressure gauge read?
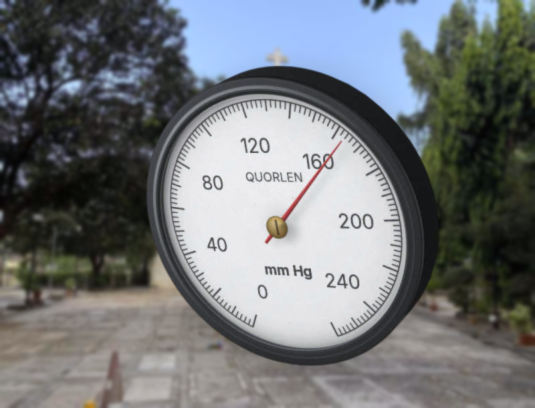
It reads 164 mmHg
